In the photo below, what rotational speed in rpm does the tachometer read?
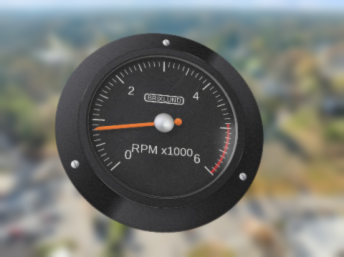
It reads 800 rpm
